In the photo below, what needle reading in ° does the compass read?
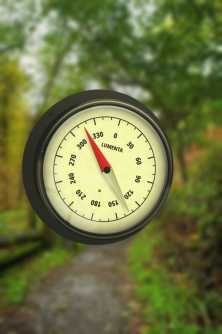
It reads 315 °
